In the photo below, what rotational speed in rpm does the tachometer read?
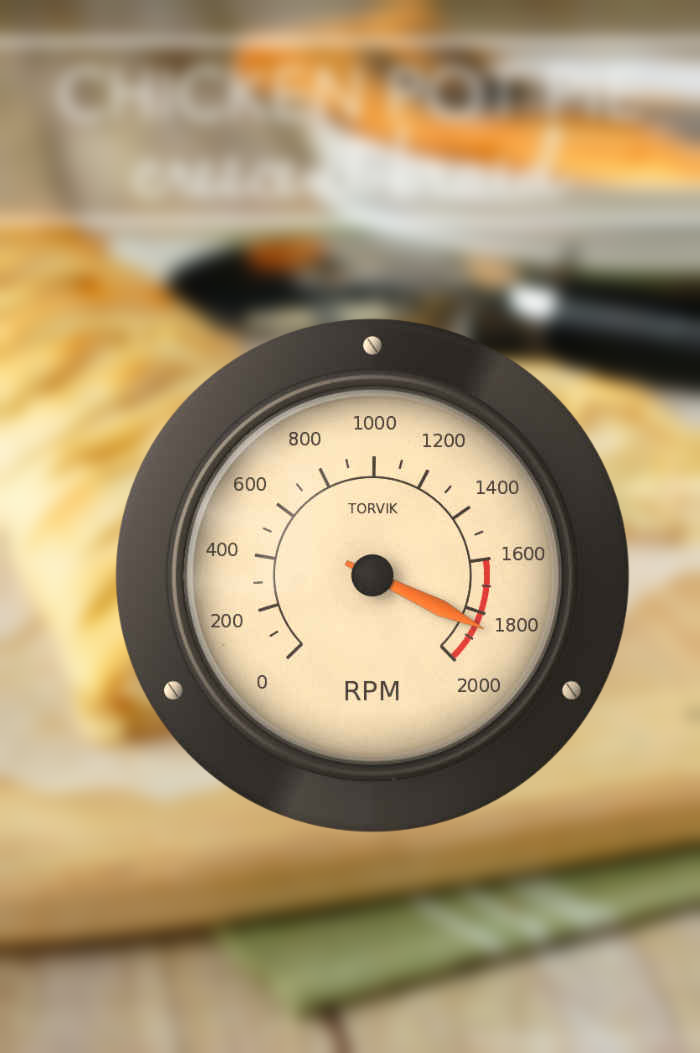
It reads 1850 rpm
